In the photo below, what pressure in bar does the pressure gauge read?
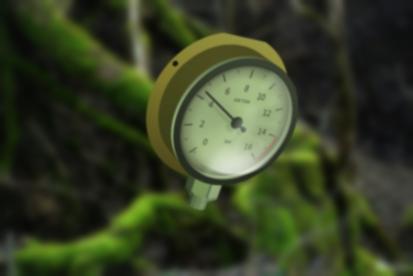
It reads 4.5 bar
